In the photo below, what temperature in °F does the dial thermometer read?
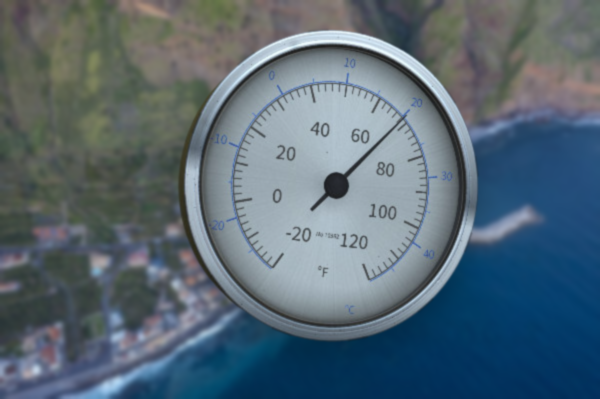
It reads 68 °F
